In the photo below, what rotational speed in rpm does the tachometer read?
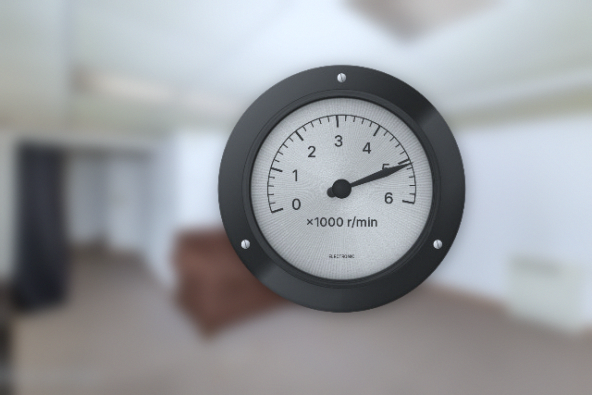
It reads 5100 rpm
